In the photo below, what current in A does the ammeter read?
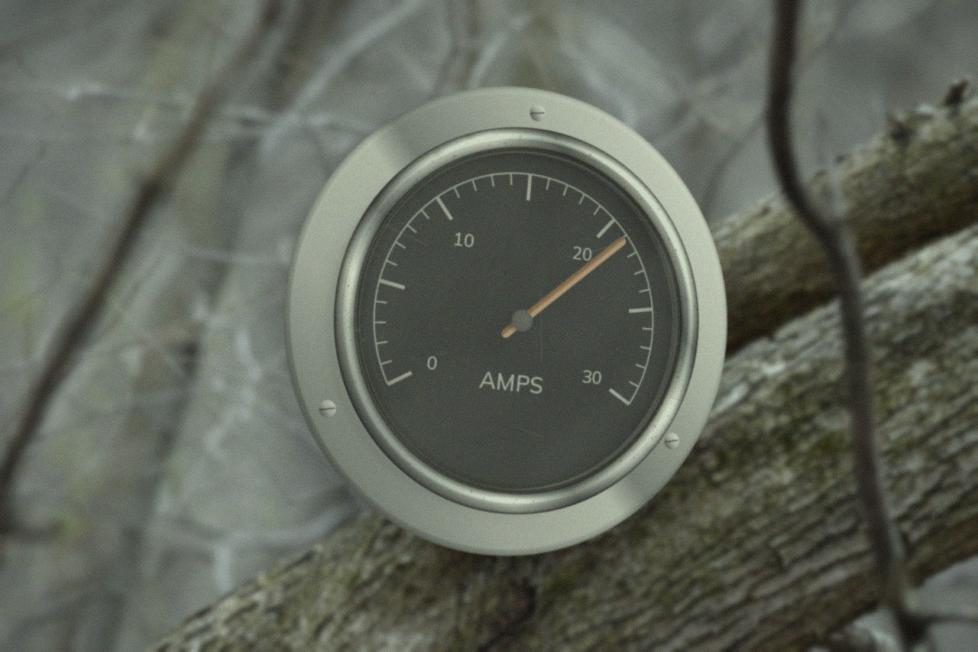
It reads 21 A
